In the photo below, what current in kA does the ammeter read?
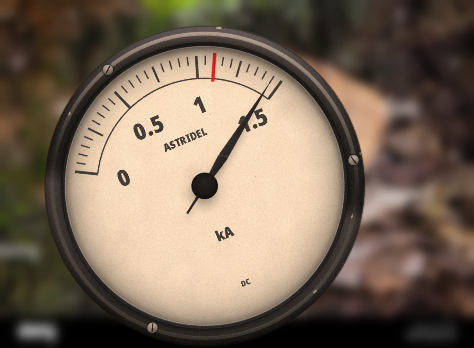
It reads 1.45 kA
